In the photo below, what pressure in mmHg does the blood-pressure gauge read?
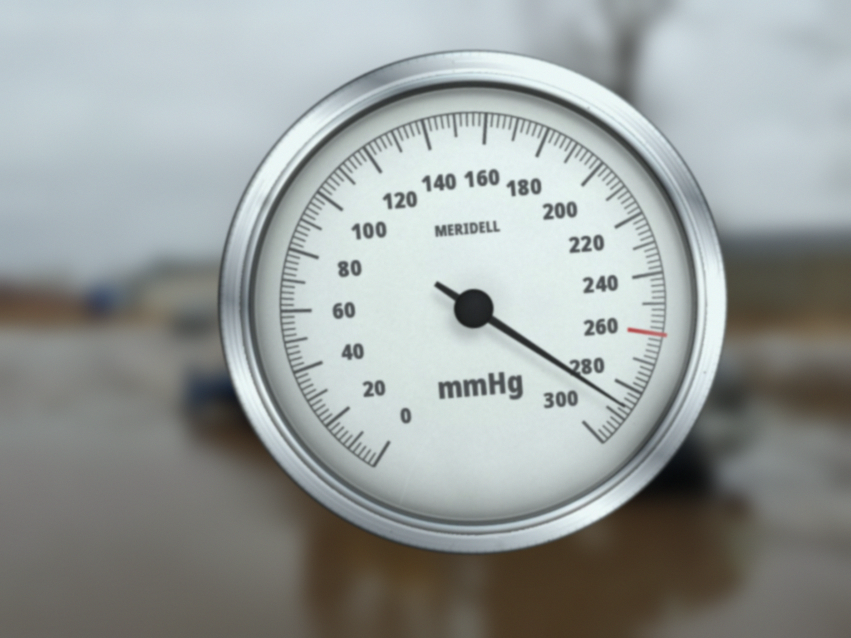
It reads 286 mmHg
